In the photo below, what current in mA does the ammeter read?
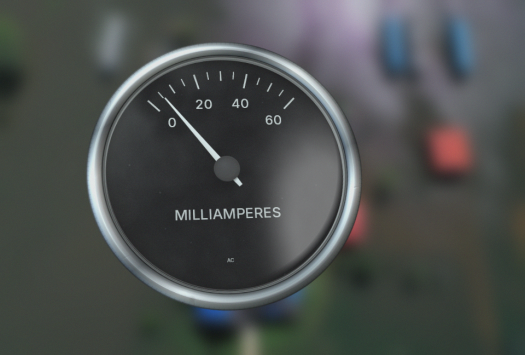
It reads 5 mA
